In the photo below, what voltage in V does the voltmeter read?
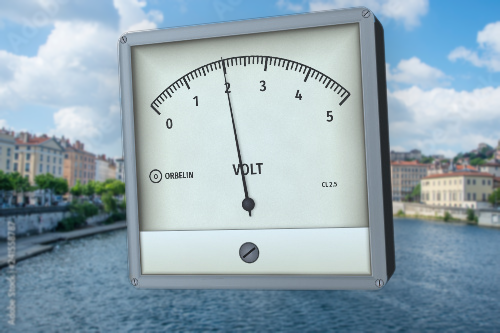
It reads 2 V
